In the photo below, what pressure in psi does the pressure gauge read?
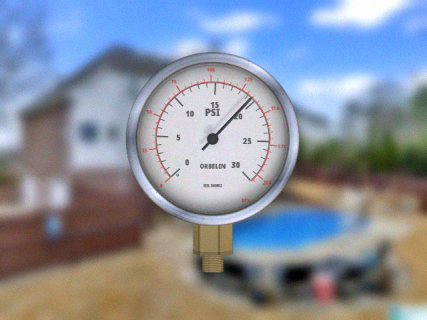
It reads 19.5 psi
